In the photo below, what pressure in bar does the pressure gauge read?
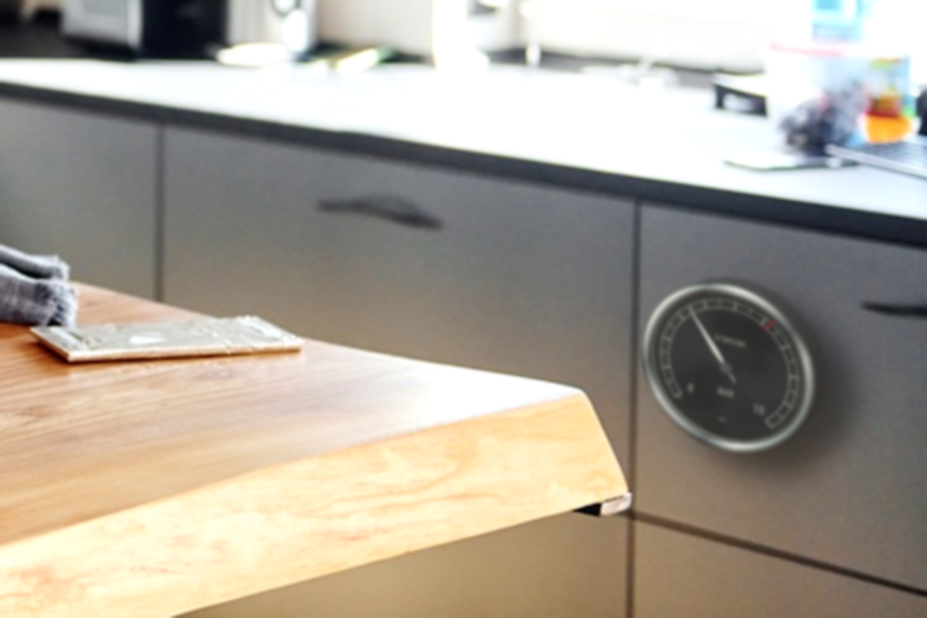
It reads 3.5 bar
